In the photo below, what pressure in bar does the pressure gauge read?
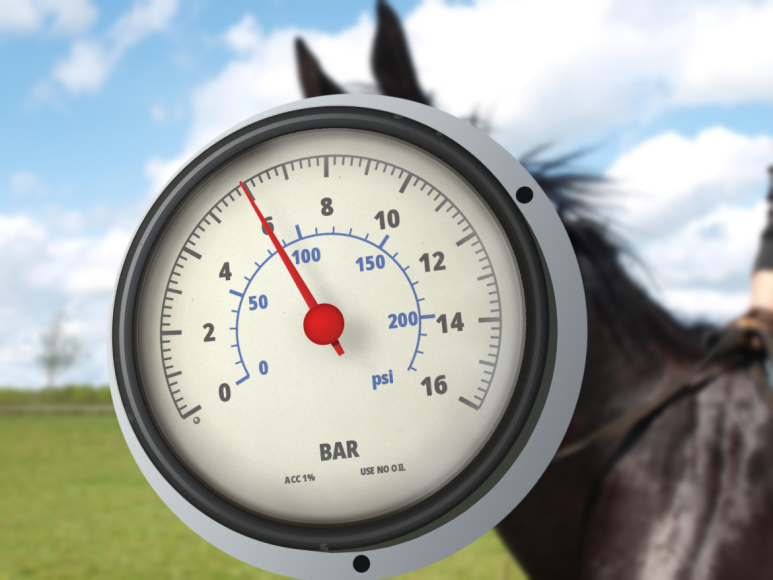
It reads 6 bar
